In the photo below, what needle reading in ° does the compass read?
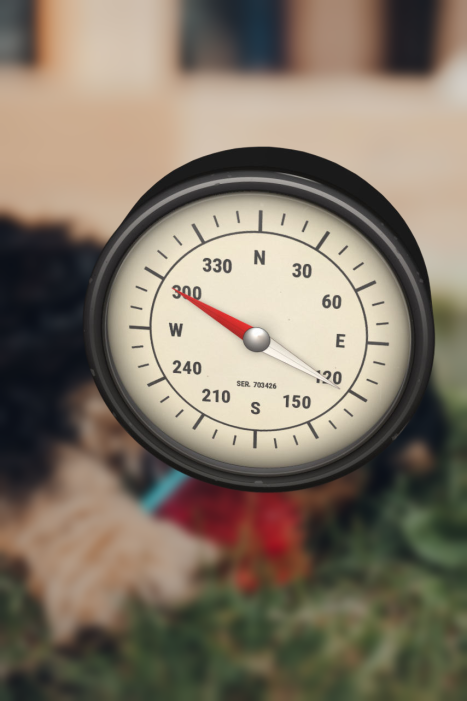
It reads 300 °
